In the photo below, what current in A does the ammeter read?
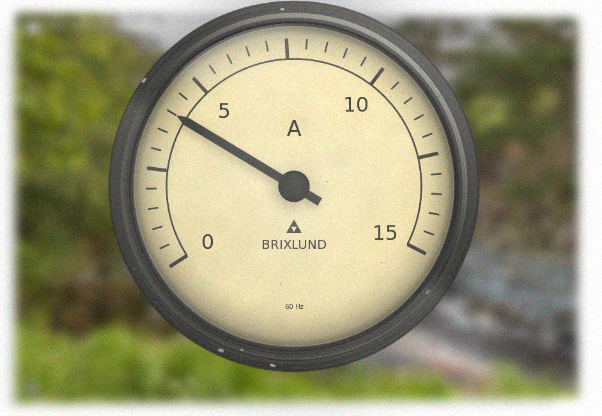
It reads 4 A
